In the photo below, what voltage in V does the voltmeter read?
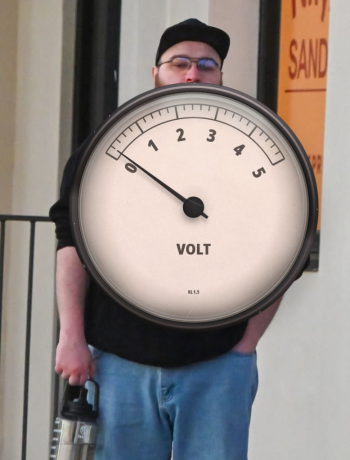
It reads 0.2 V
